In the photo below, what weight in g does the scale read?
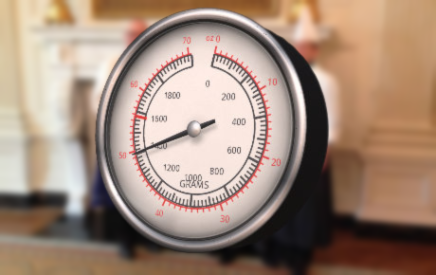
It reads 1400 g
